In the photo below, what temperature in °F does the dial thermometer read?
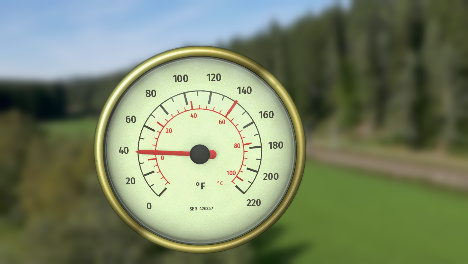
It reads 40 °F
